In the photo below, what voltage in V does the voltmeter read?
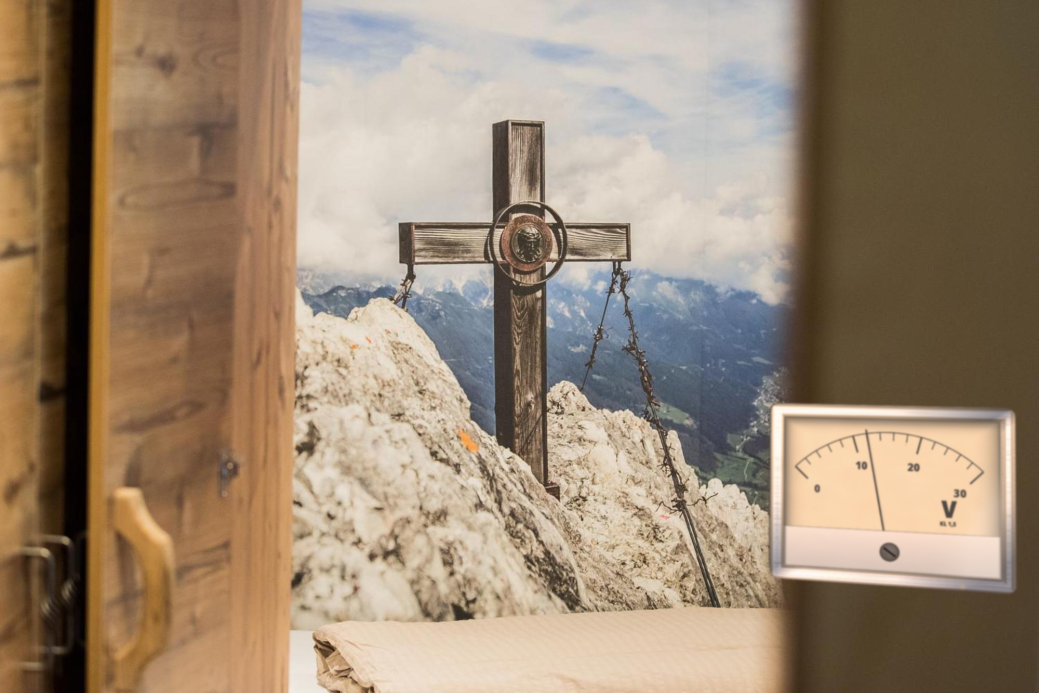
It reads 12 V
